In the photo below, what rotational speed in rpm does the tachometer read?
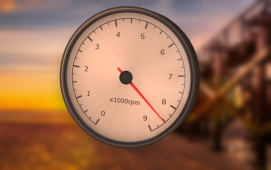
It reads 8500 rpm
